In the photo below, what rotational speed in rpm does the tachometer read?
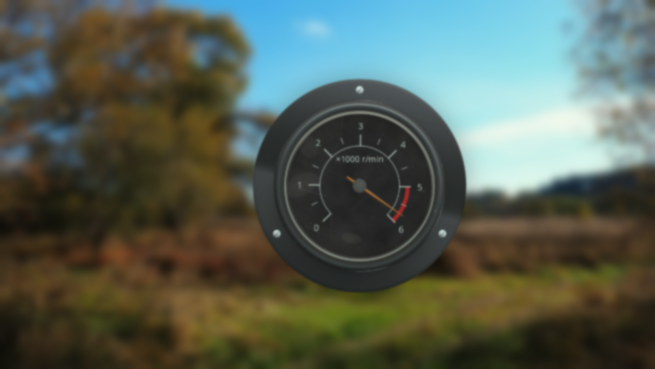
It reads 5750 rpm
